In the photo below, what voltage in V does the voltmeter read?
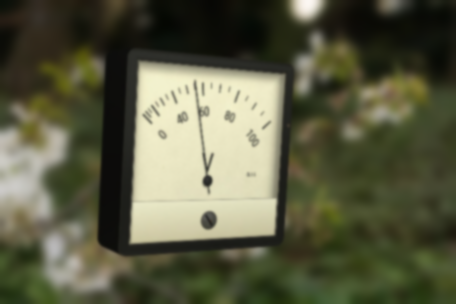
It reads 55 V
